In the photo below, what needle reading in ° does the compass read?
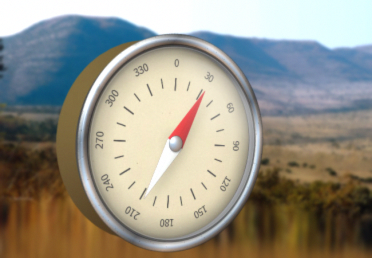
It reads 30 °
